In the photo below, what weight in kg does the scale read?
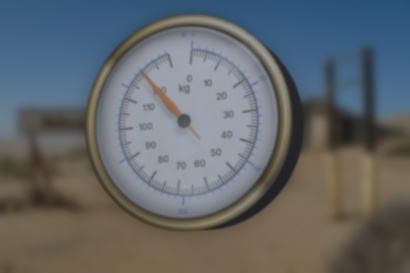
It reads 120 kg
